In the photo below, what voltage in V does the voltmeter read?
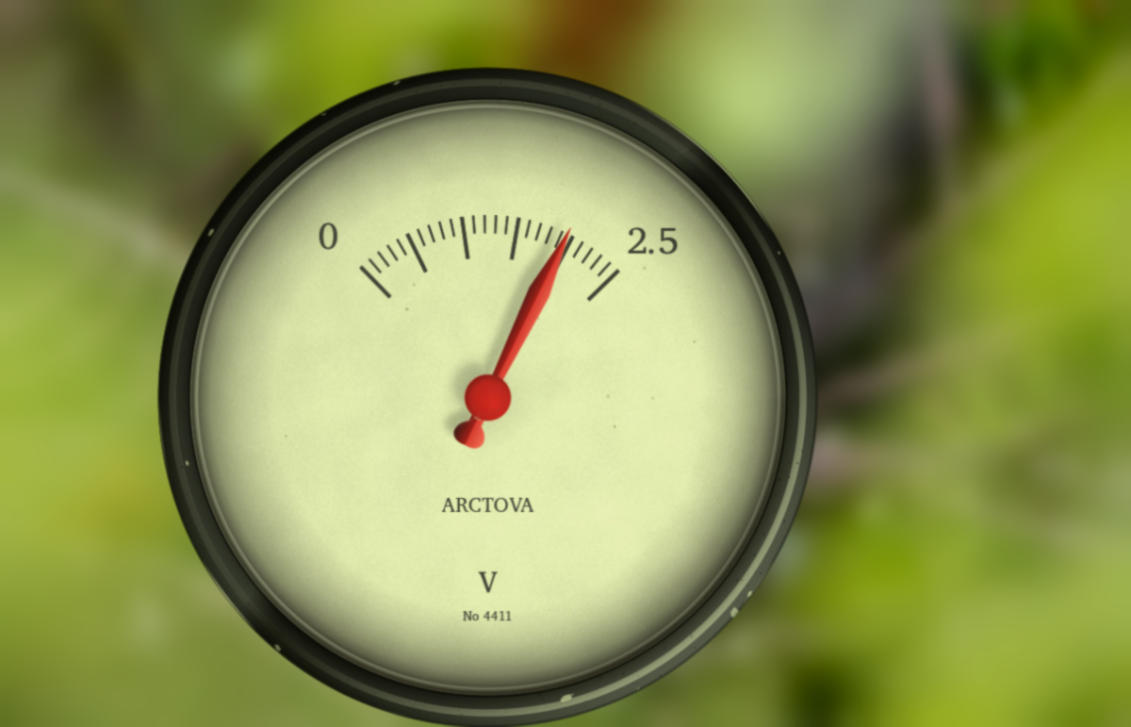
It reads 1.95 V
